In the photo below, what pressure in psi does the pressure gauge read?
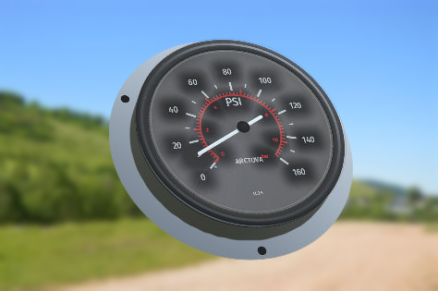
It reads 10 psi
